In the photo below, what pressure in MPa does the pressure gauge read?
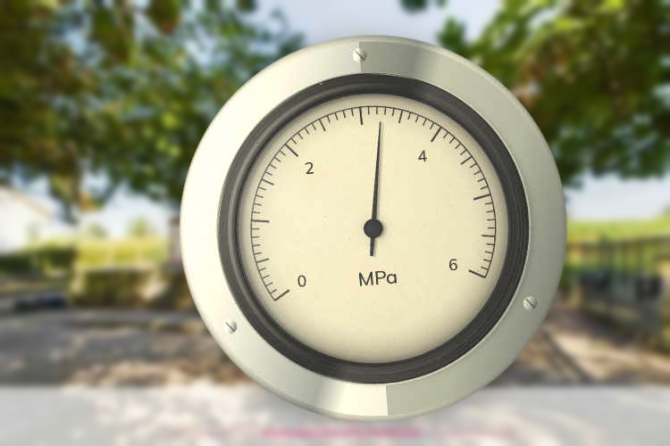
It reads 3.25 MPa
